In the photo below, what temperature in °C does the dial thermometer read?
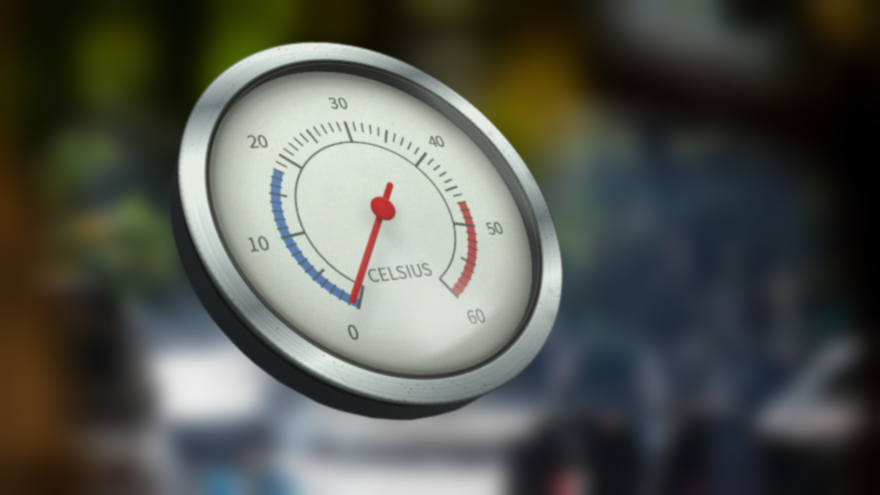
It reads 1 °C
